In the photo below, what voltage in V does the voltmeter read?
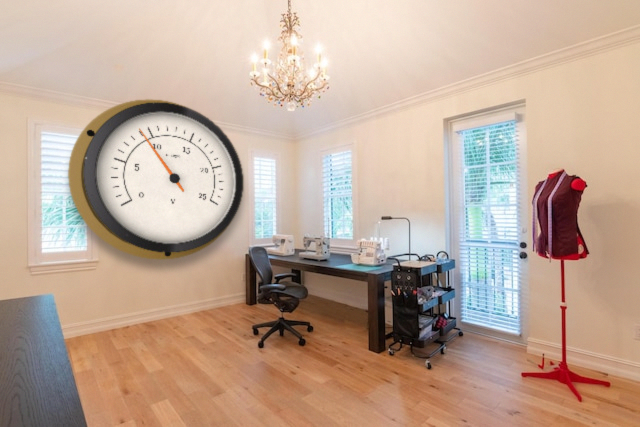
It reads 9 V
